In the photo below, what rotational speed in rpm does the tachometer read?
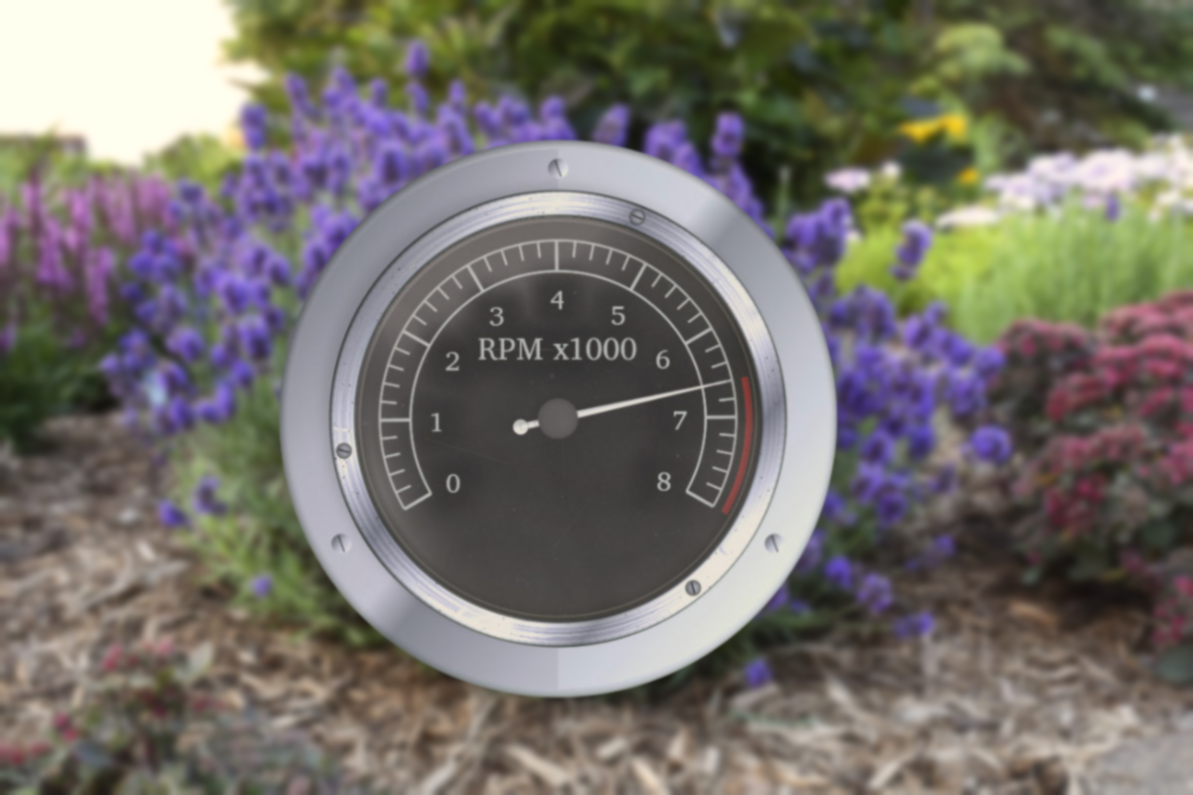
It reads 6600 rpm
